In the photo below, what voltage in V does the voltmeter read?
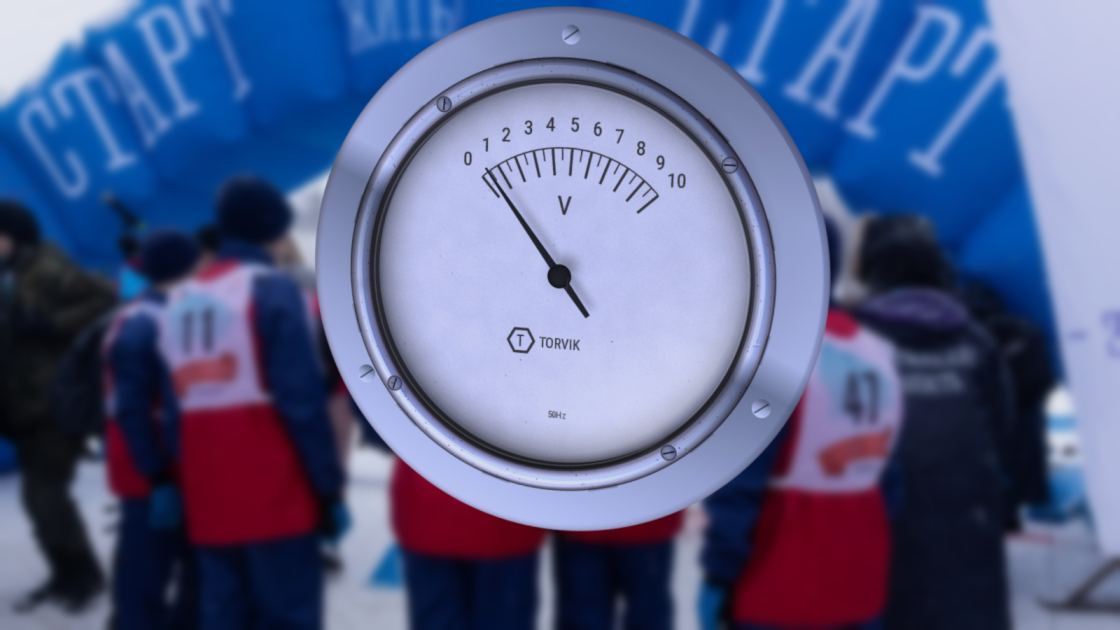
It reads 0.5 V
